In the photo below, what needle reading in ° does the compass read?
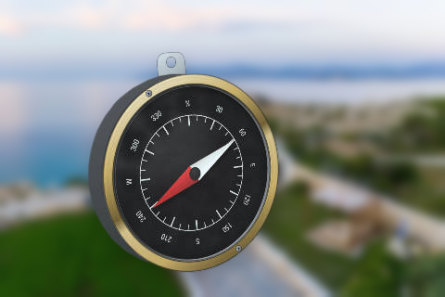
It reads 240 °
